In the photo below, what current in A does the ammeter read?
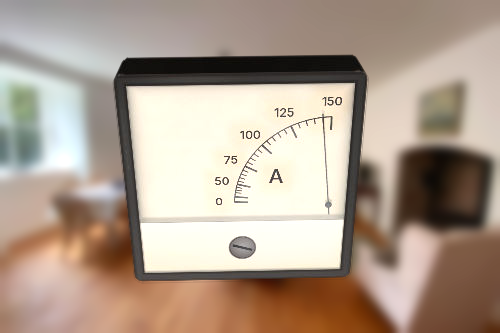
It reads 145 A
